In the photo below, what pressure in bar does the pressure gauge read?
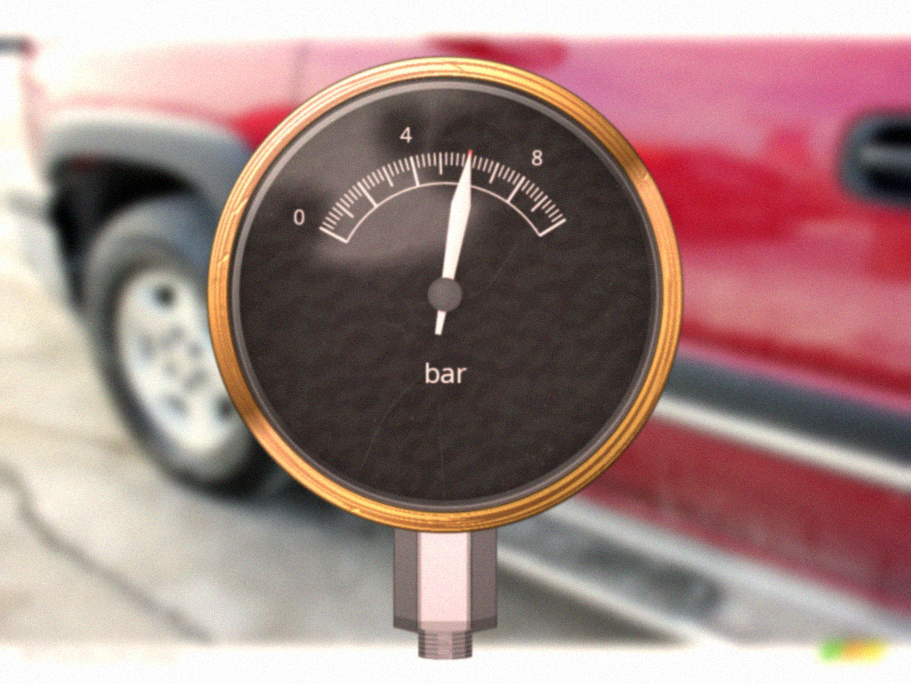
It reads 6 bar
